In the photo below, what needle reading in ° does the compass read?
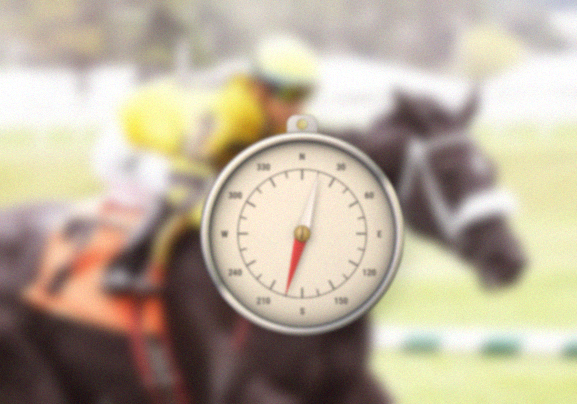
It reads 195 °
